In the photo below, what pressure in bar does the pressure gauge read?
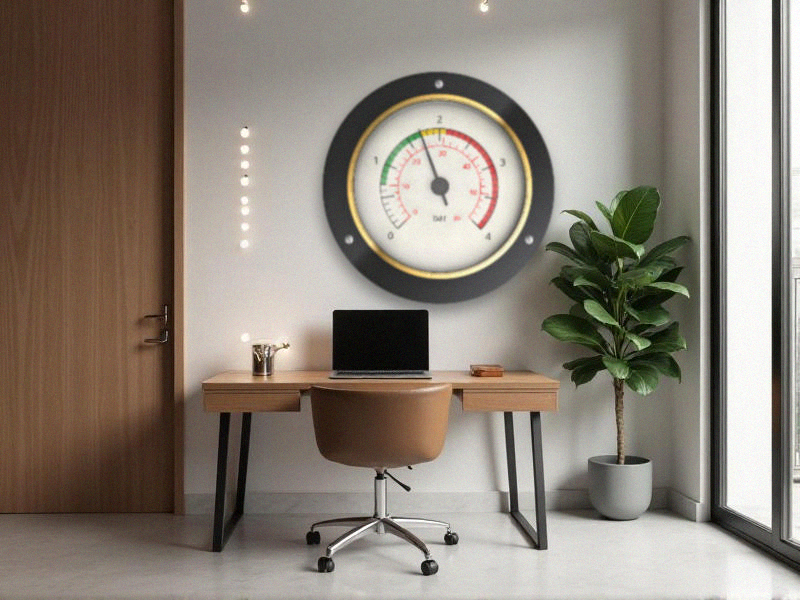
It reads 1.7 bar
